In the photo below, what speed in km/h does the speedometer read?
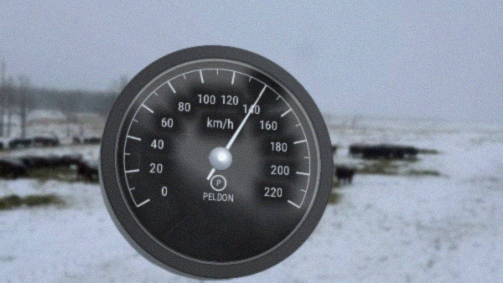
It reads 140 km/h
